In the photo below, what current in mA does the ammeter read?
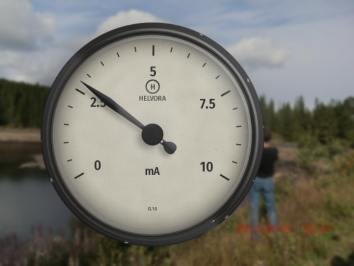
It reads 2.75 mA
